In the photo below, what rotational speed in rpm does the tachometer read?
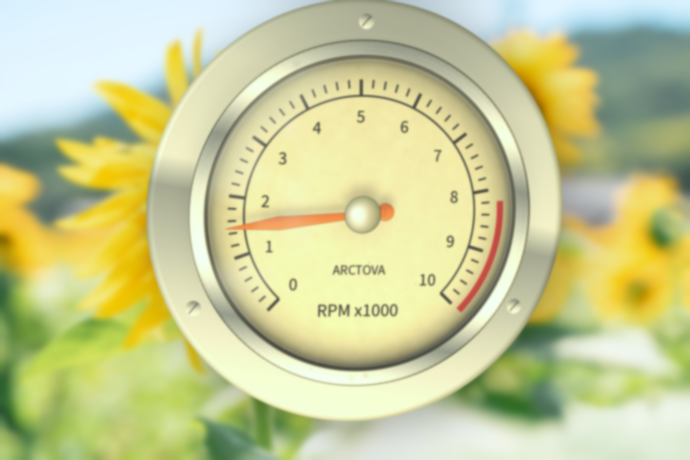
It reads 1500 rpm
